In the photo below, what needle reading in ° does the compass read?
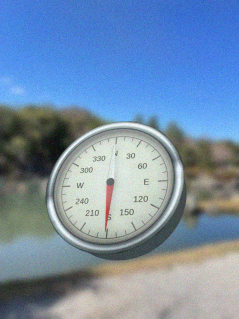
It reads 180 °
